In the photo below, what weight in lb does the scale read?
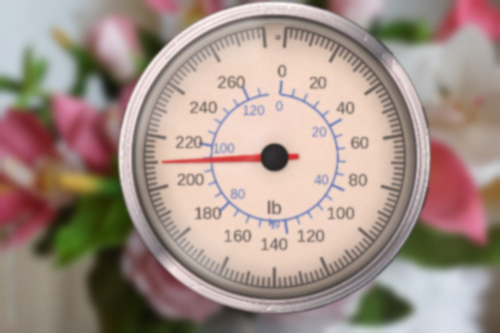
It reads 210 lb
